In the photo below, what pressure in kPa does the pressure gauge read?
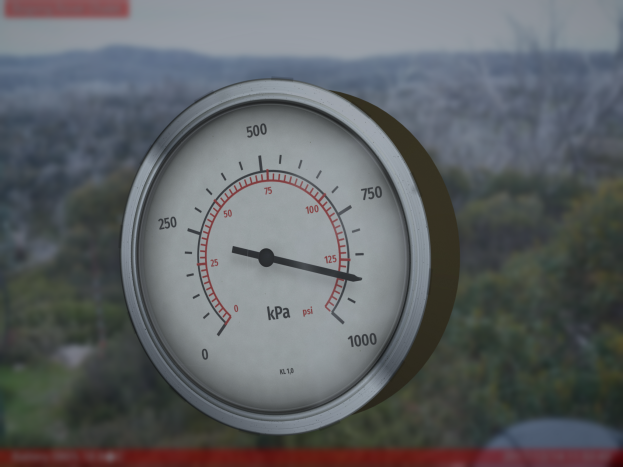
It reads 900 kPa
